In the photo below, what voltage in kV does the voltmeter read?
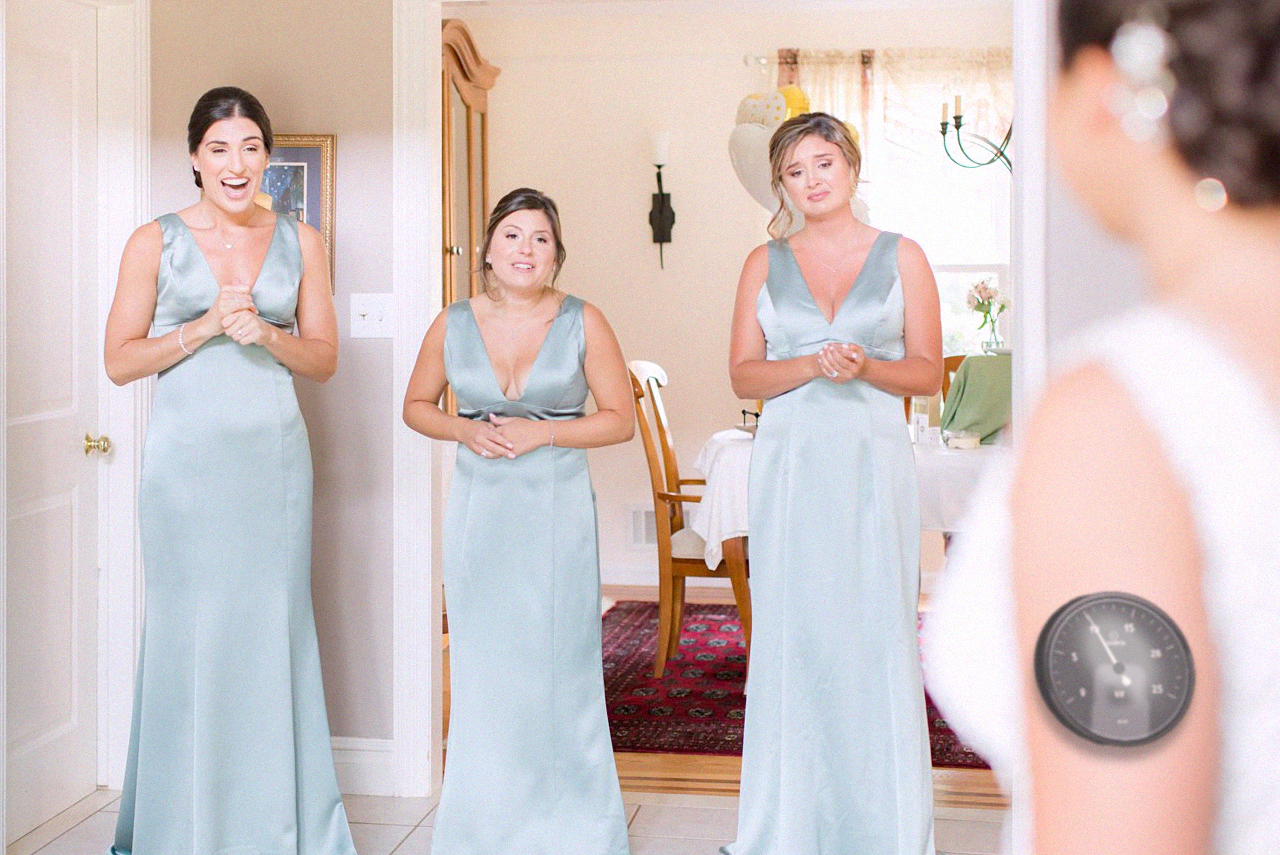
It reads 10 kV
